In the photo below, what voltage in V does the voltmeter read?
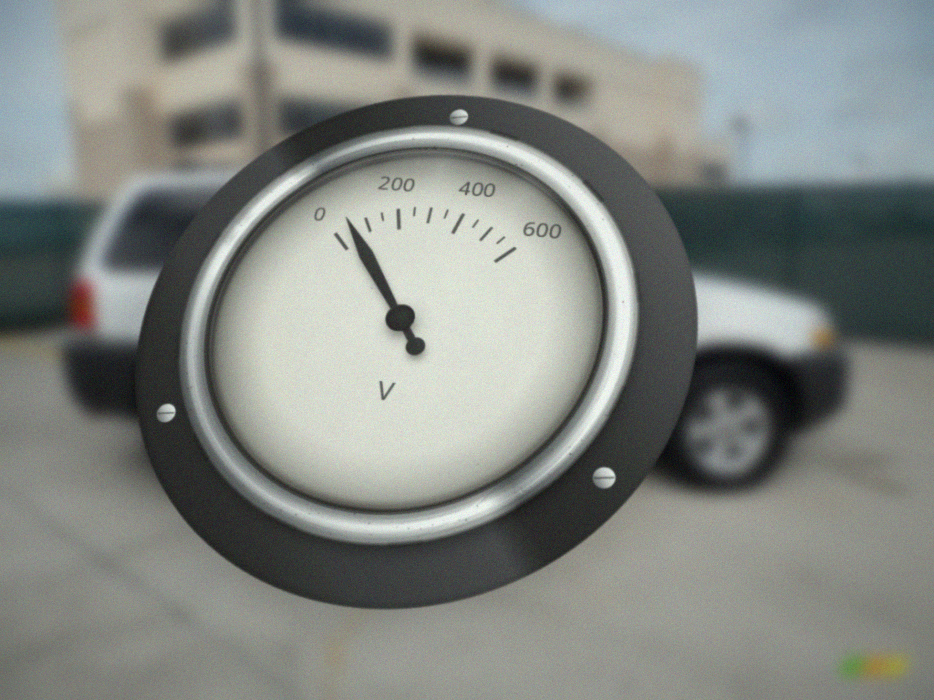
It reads 50 V
